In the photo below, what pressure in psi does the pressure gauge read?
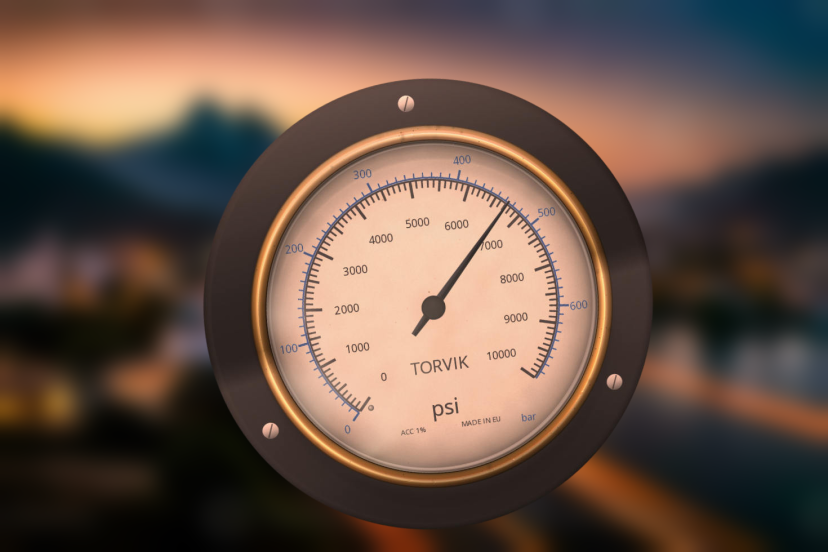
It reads 6700 psi
